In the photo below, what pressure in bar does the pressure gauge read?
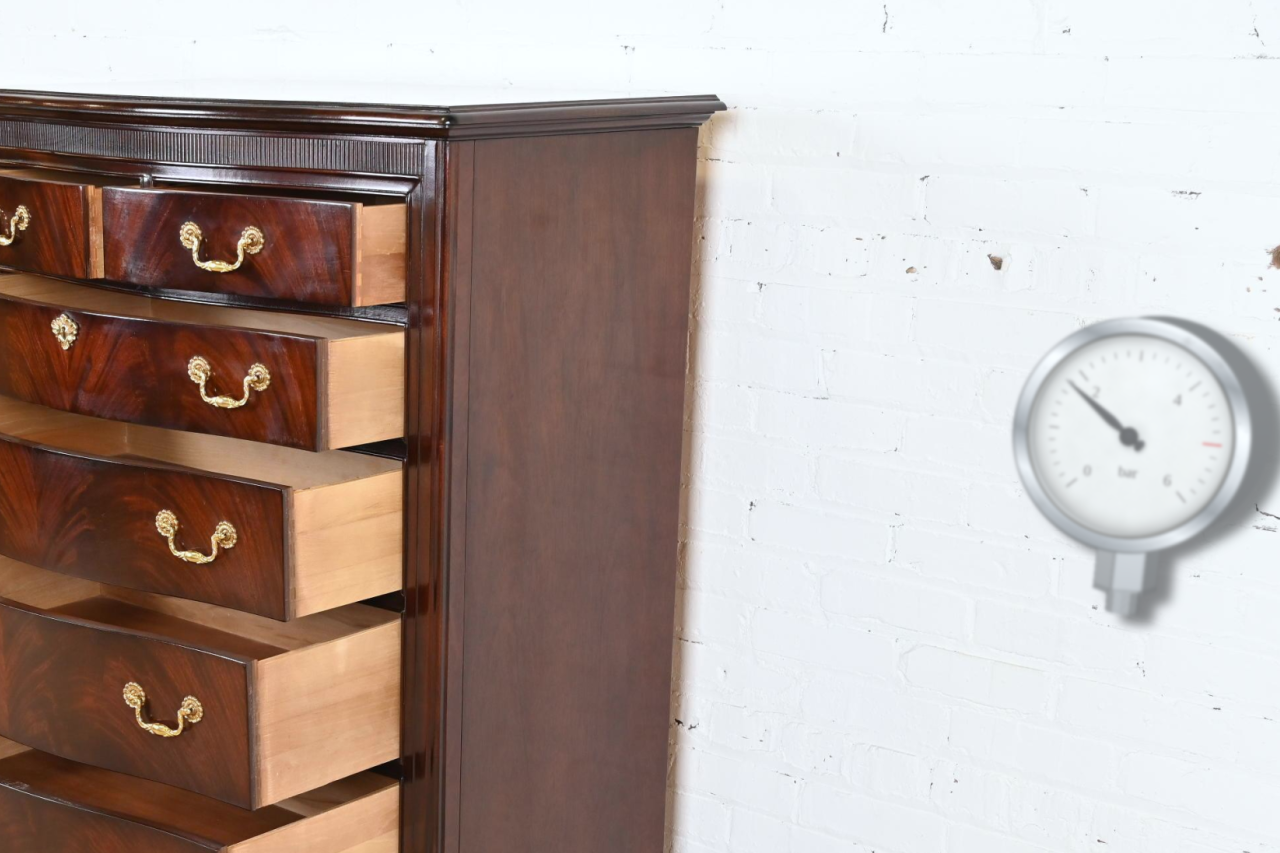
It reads 1.8 bar
